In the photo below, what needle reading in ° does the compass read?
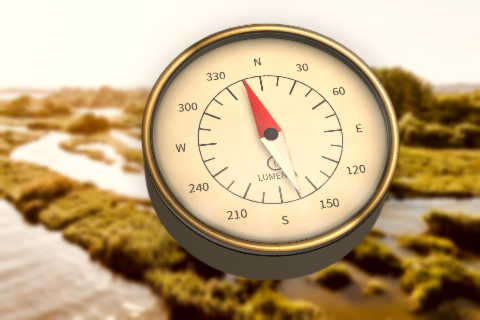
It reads 345 °
